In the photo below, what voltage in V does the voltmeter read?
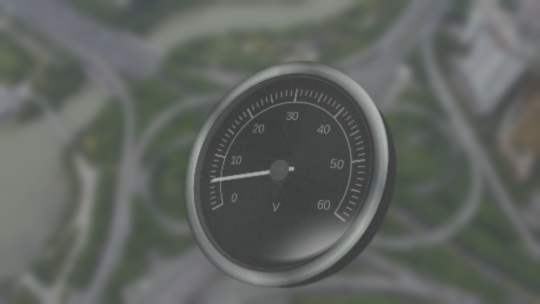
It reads 5 V
